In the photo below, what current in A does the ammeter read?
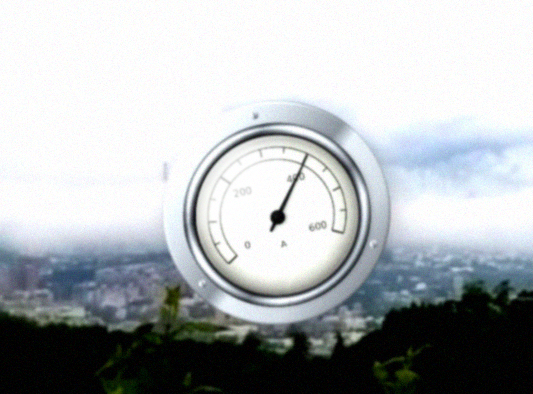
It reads 400 A
